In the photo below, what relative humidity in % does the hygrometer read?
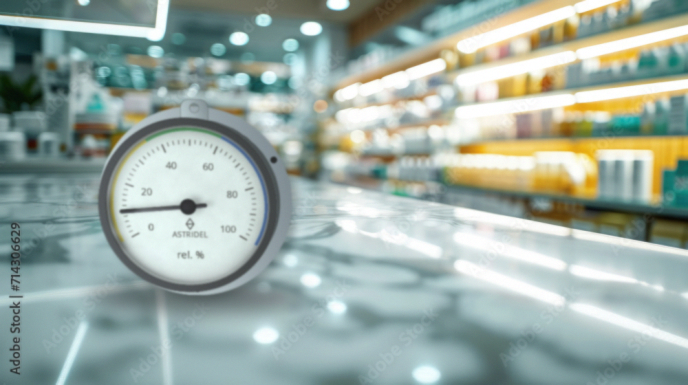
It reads 10 %
